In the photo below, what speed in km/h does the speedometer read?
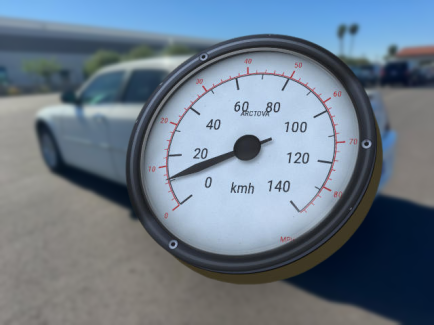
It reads 10 km/h
